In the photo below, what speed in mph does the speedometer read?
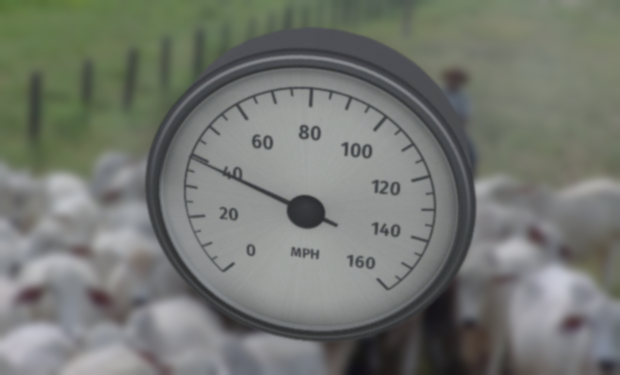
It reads 40 mph
